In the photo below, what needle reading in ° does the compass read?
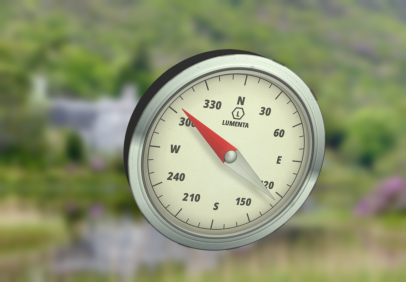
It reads 305 °
